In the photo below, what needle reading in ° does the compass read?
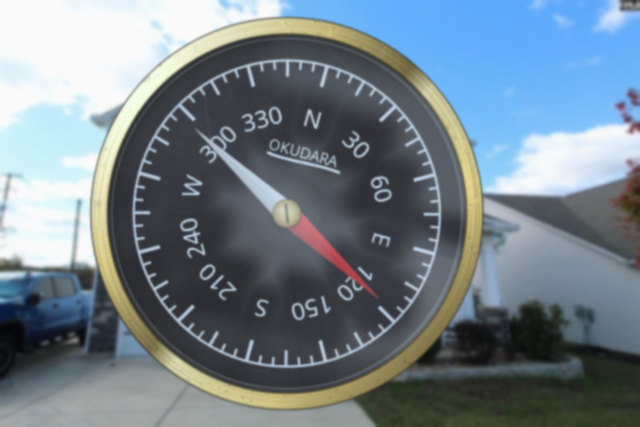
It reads 117.5 °
